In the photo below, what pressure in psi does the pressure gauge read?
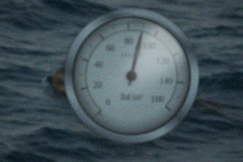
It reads 90 psi
